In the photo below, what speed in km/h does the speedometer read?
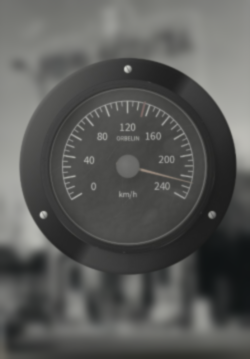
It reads 225 km/h
